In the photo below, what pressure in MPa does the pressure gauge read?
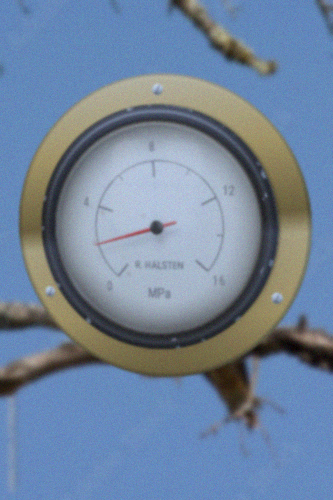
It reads 2 MPa
